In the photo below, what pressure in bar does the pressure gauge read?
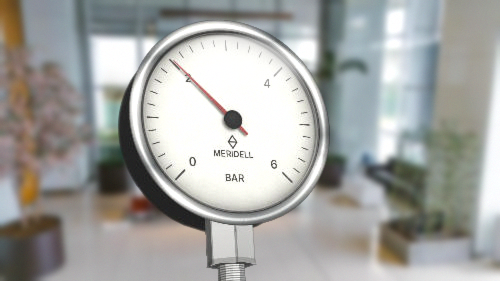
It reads 2 bar
